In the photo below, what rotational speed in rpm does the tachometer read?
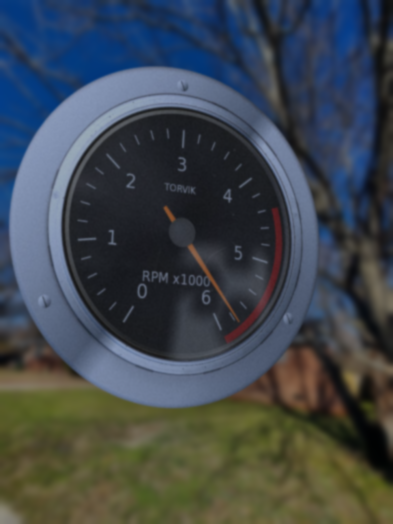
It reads 5800 rpm
